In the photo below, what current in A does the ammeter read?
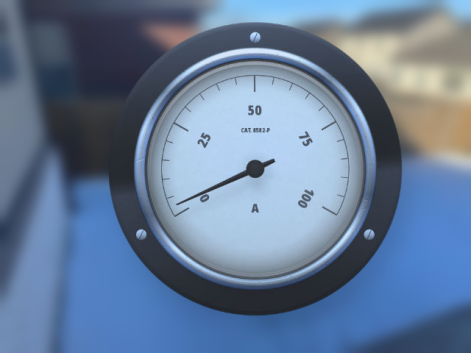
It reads 2.5 A
